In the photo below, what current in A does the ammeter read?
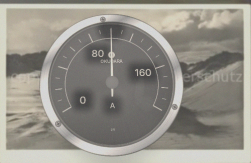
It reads 100 A
